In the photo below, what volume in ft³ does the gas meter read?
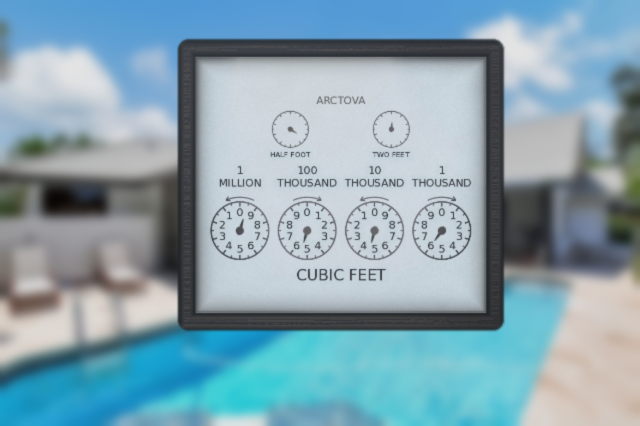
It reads 954600 ft³
